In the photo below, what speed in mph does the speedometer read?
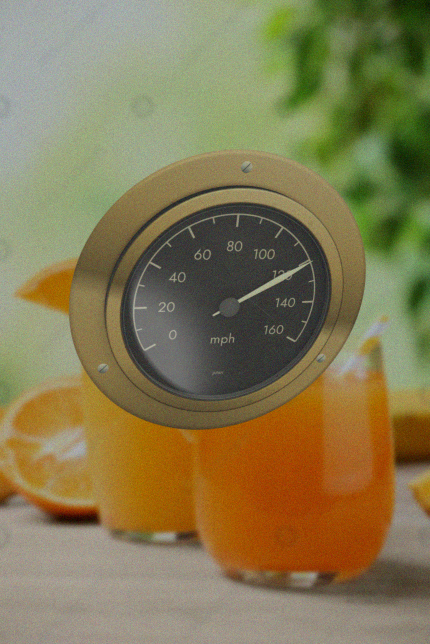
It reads 120 mph
